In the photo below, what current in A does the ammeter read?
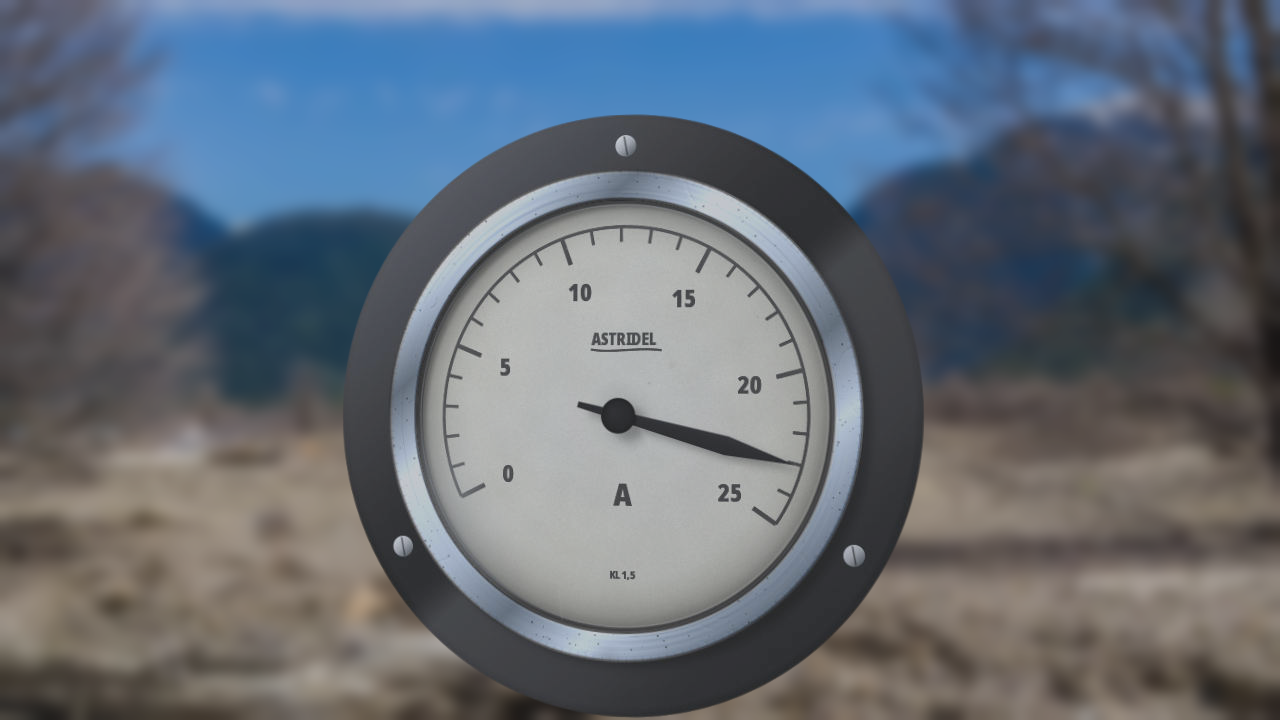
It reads 23 A
